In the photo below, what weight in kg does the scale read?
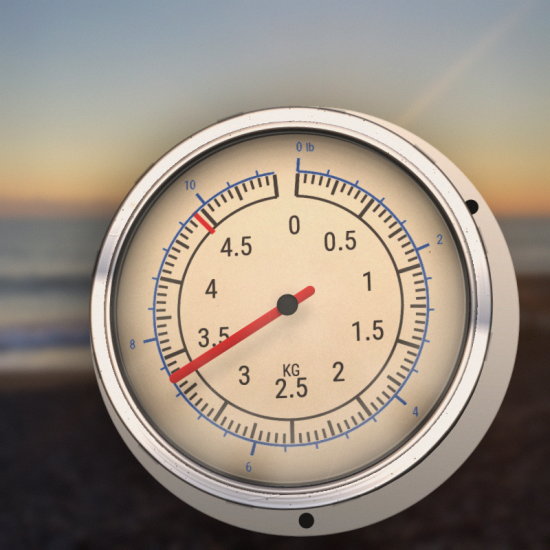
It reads 3.35 kg
